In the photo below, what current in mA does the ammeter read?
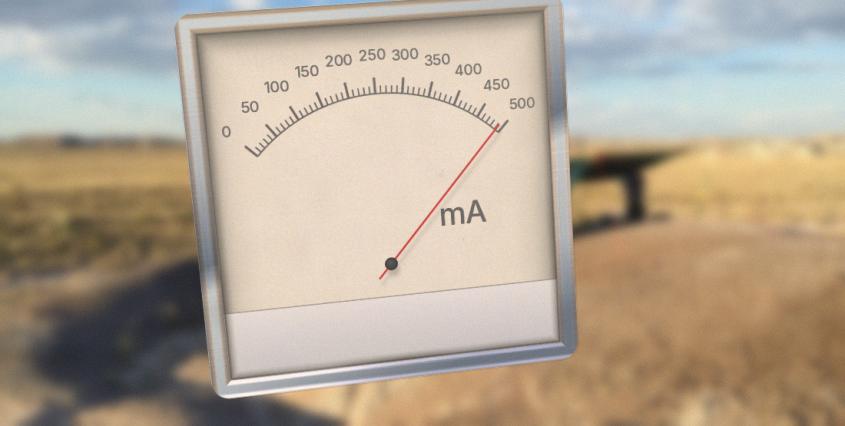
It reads 490 mA
